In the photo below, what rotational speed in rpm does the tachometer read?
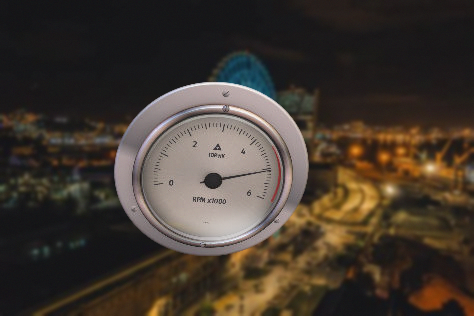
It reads 5000 rpm
